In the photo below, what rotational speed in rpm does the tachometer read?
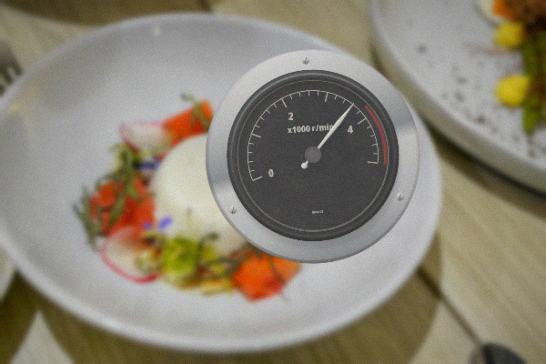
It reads 3600 rpm
